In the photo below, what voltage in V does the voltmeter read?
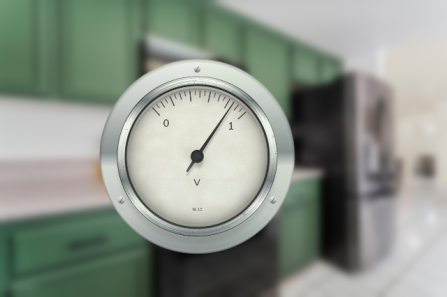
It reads 0.85 V
